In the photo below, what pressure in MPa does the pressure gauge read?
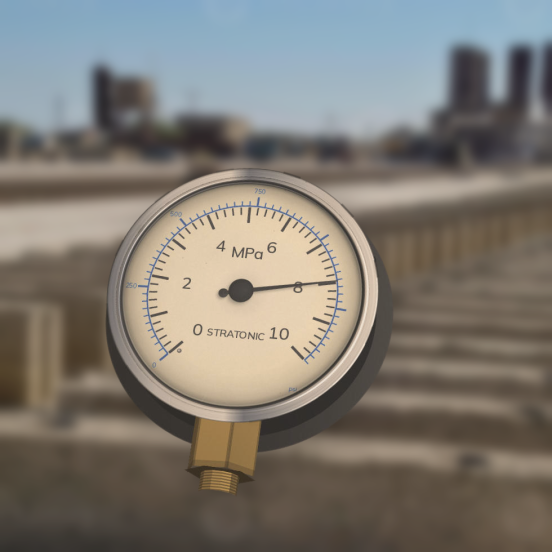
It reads 8 MPa
